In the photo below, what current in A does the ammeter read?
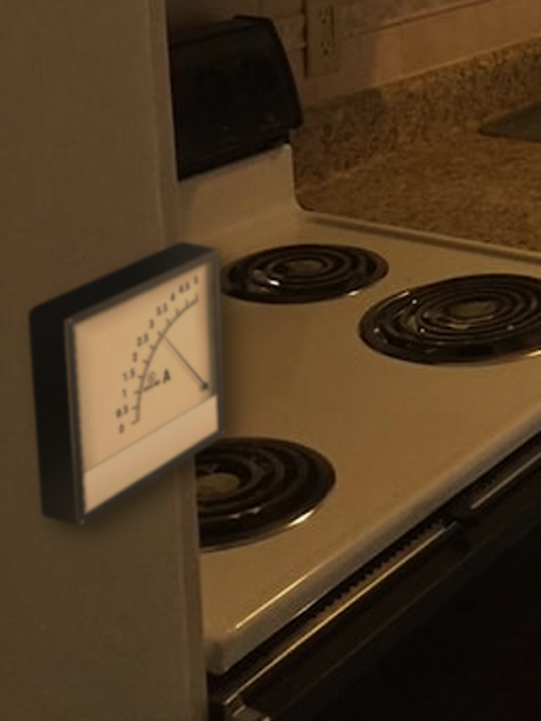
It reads 3 A
